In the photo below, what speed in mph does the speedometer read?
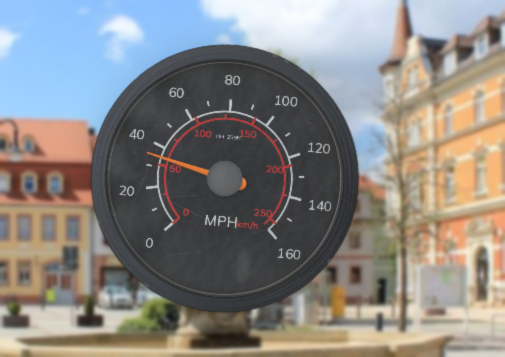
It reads 35 mph
